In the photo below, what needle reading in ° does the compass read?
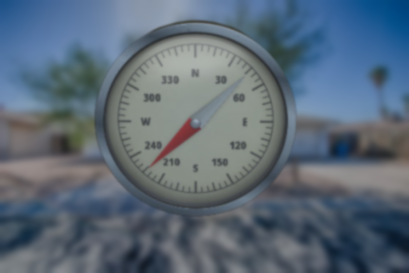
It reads 225 °
